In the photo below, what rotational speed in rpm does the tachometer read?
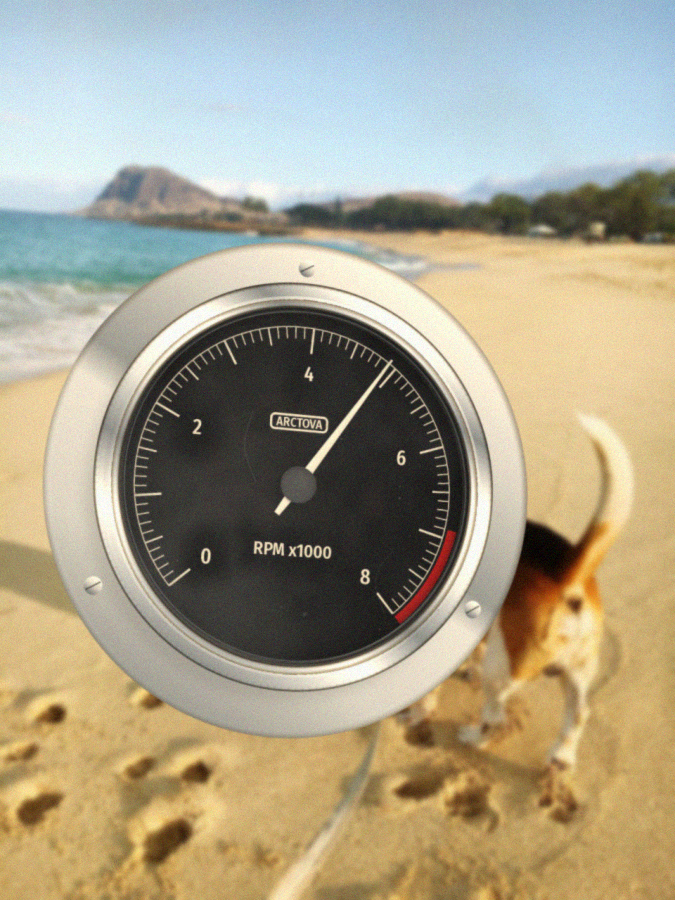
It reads 4900 rpm
